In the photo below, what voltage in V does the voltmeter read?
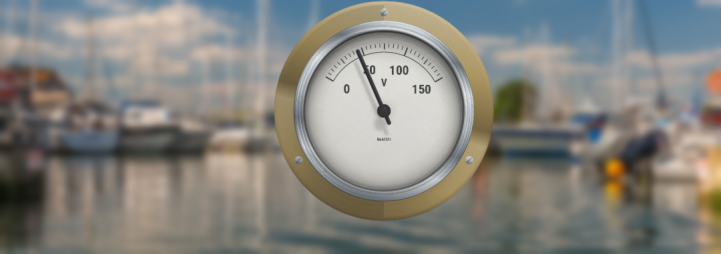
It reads 45 V
